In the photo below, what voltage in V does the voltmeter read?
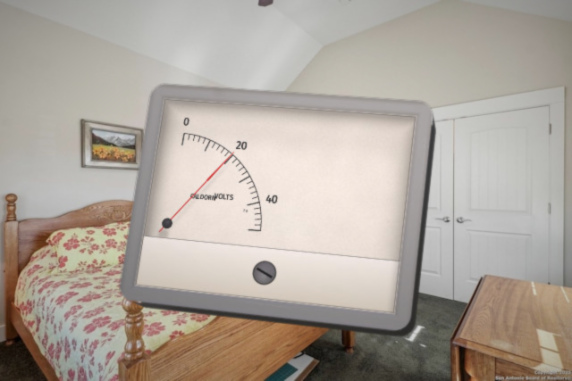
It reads 20 V
